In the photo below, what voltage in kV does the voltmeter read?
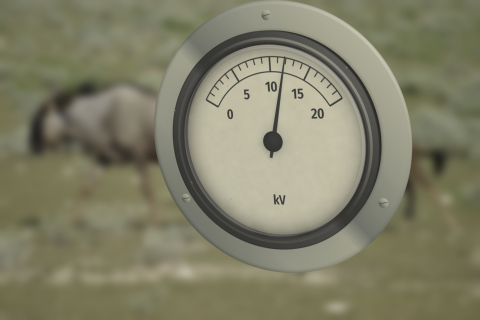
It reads 12 kV
